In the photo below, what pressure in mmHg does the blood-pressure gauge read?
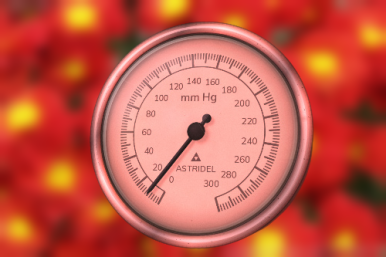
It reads 10 mmHg
